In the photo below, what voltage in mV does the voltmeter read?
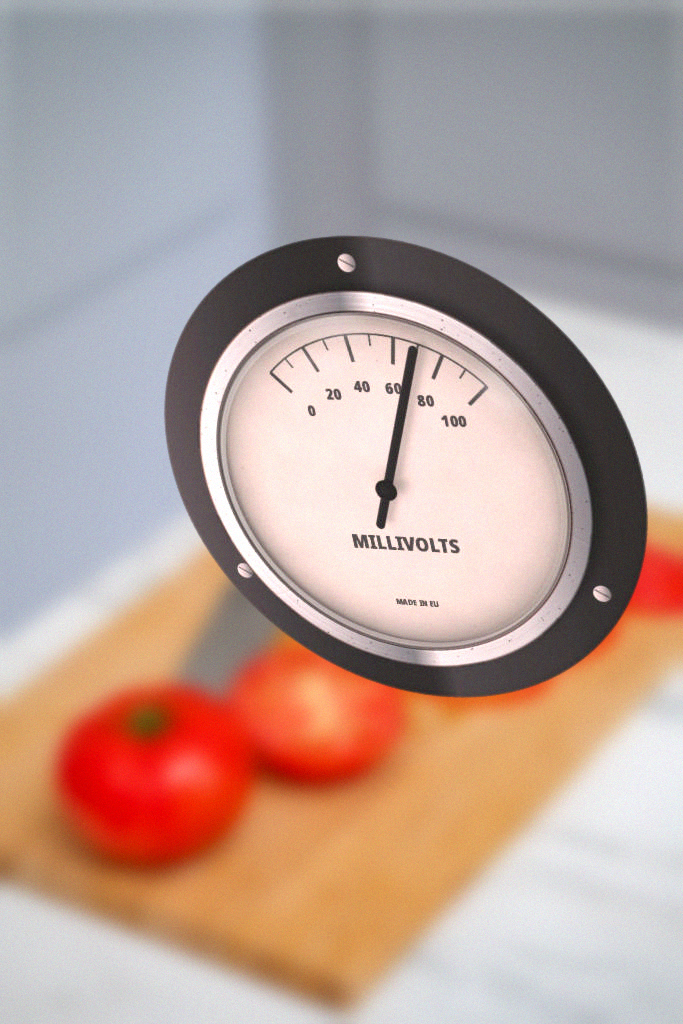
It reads 70 mV
